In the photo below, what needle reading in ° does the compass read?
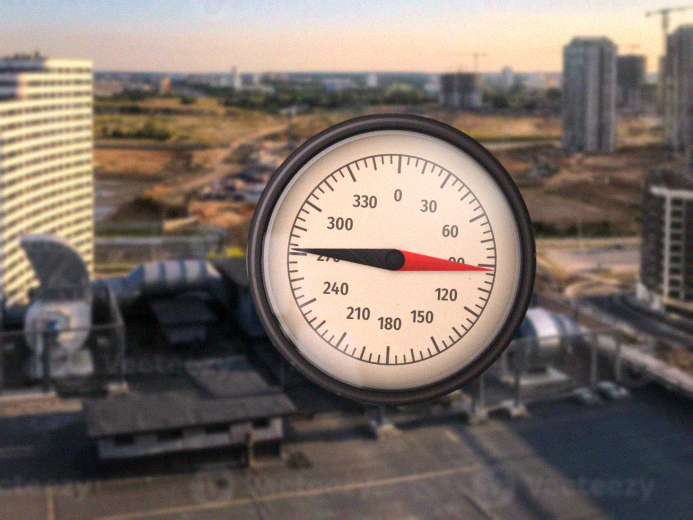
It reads 92.5 °
